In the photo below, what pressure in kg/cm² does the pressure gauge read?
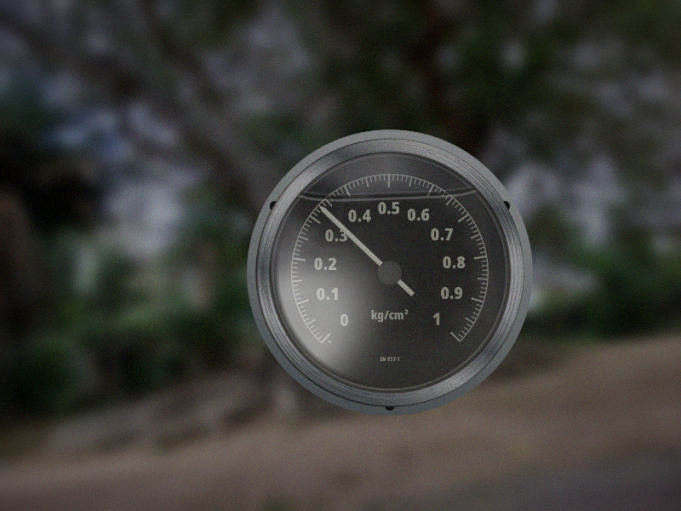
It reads 0.33 kg/cm²
